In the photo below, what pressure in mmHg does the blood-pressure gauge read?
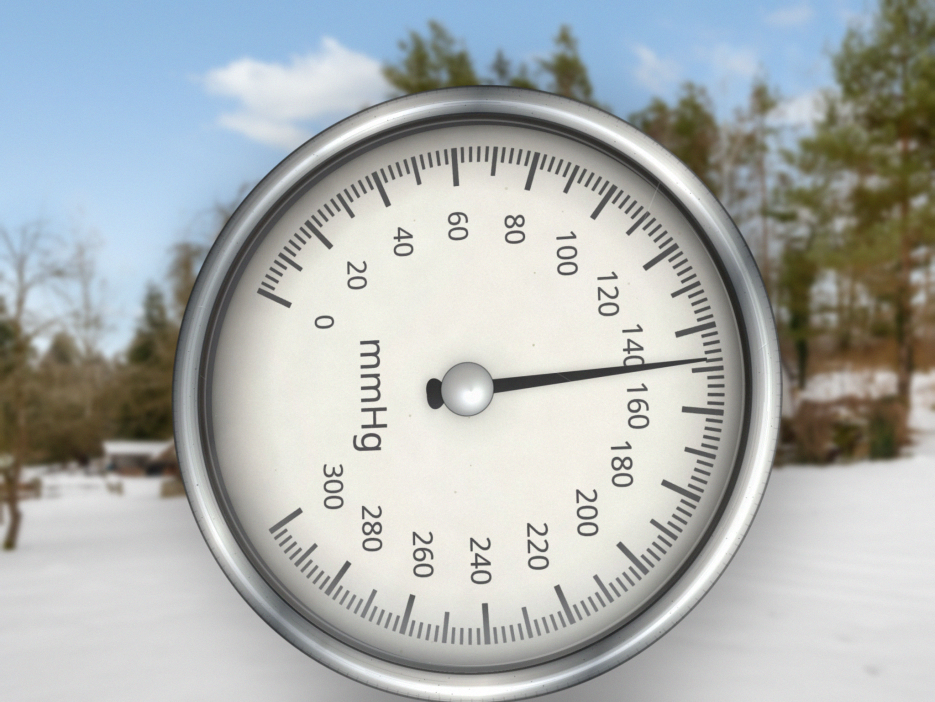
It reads 148 mmHg
